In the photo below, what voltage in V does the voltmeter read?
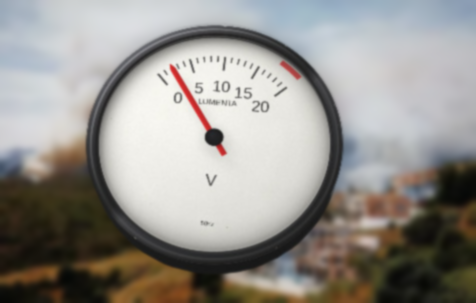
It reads 2 V
